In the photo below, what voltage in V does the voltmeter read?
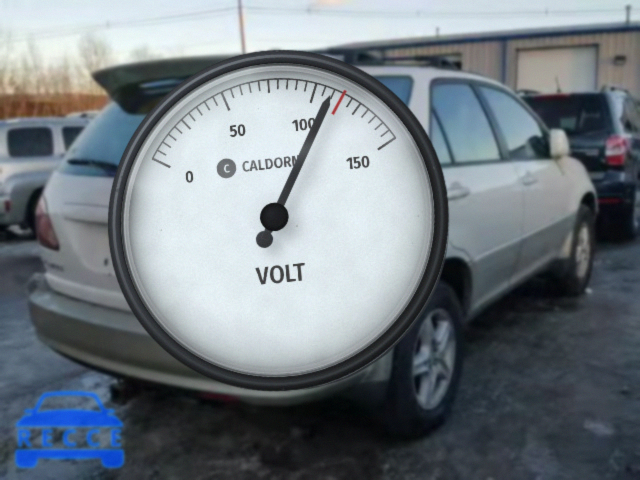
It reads 110 V
